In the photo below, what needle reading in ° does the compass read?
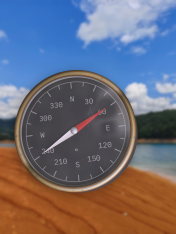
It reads 60 °
